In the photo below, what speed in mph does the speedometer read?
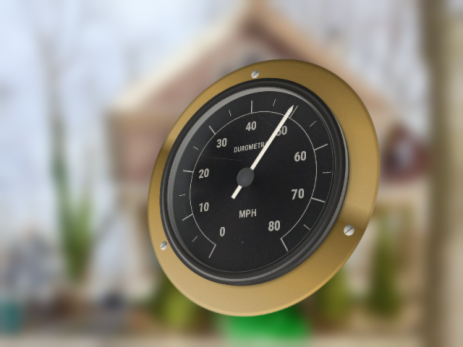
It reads 50 mph
